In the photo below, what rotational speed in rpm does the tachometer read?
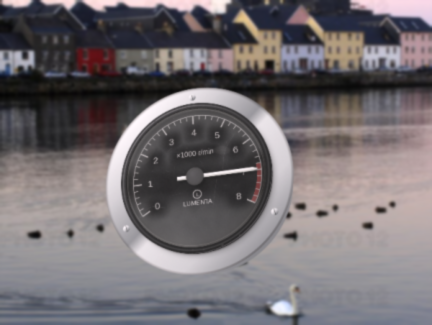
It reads 7000 rpm
